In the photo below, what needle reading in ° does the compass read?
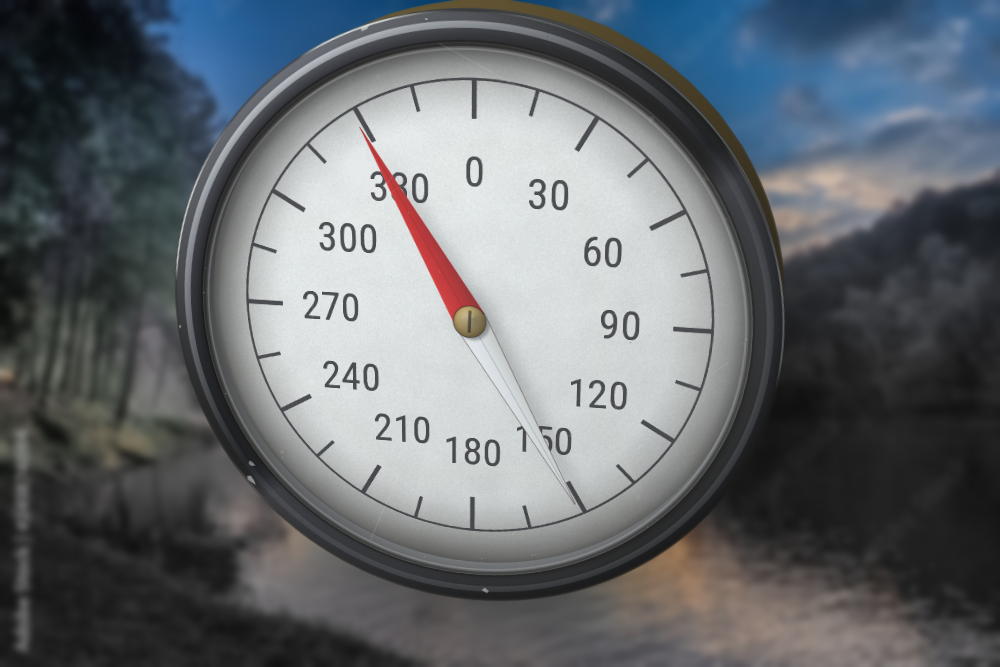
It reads 330 °
